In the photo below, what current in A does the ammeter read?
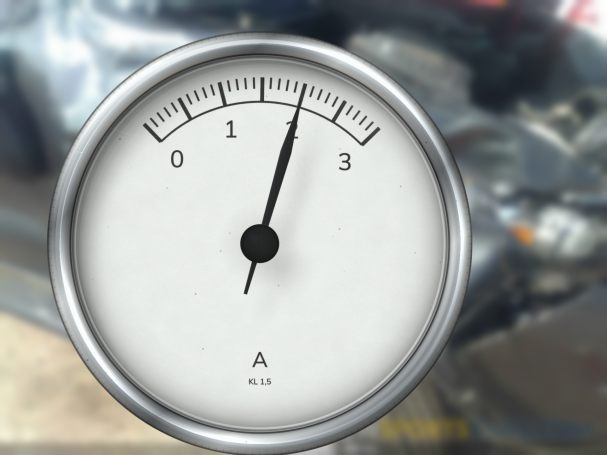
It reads 2 A
